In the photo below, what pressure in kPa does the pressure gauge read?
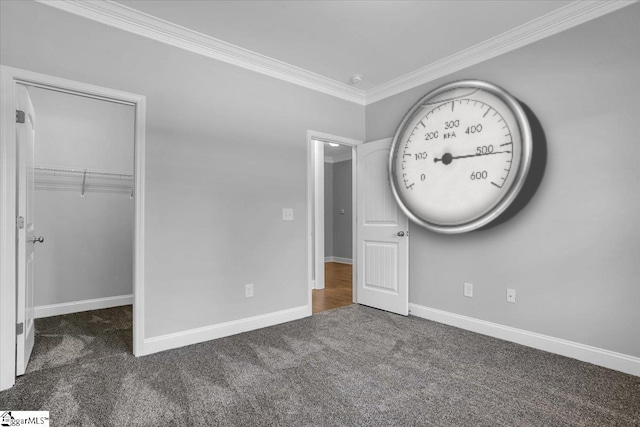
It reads 520 kPa
